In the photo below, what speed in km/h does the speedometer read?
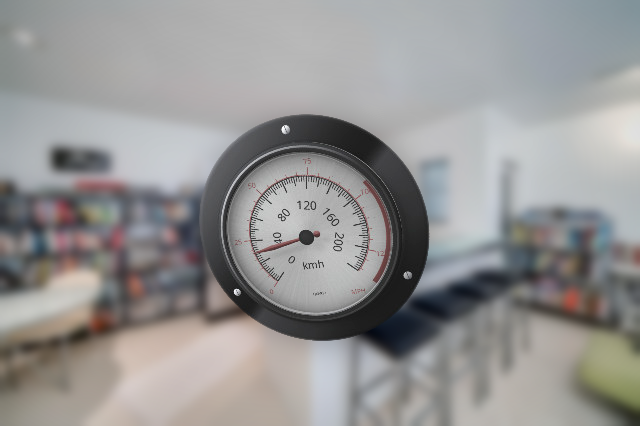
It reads 30 km/h
